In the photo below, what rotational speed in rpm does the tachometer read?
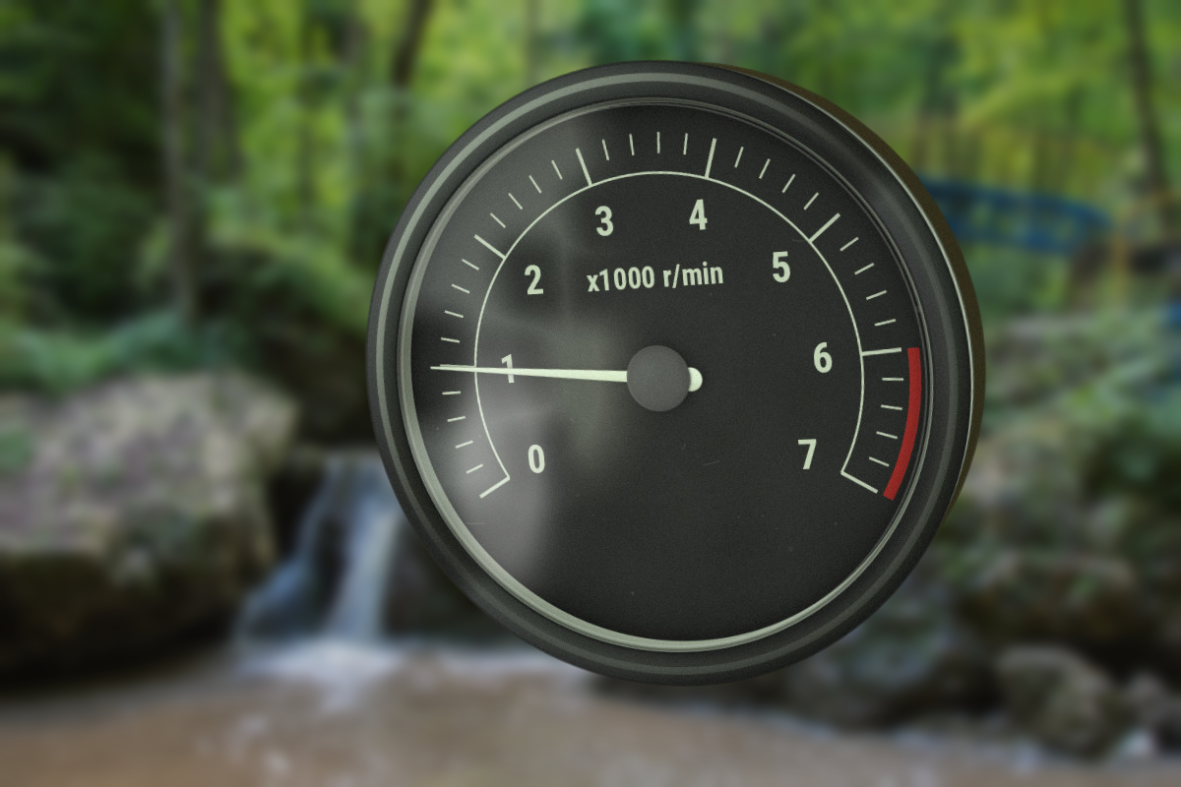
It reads 1000 rpm
